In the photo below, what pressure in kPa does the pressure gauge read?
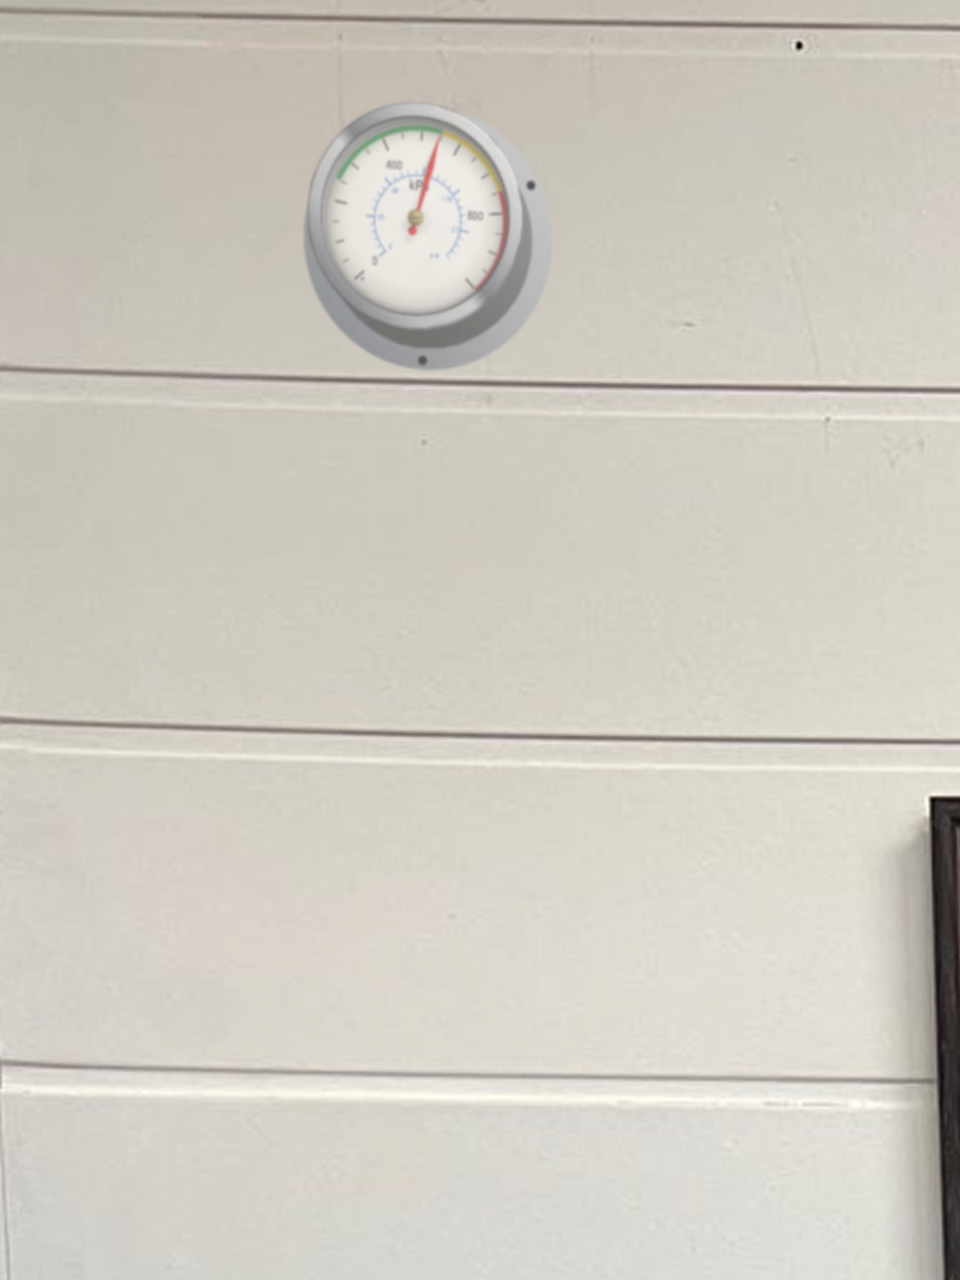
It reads 550 kPa
